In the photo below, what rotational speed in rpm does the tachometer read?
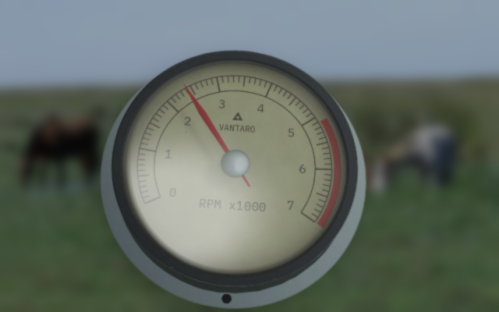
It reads 2400 rpm
